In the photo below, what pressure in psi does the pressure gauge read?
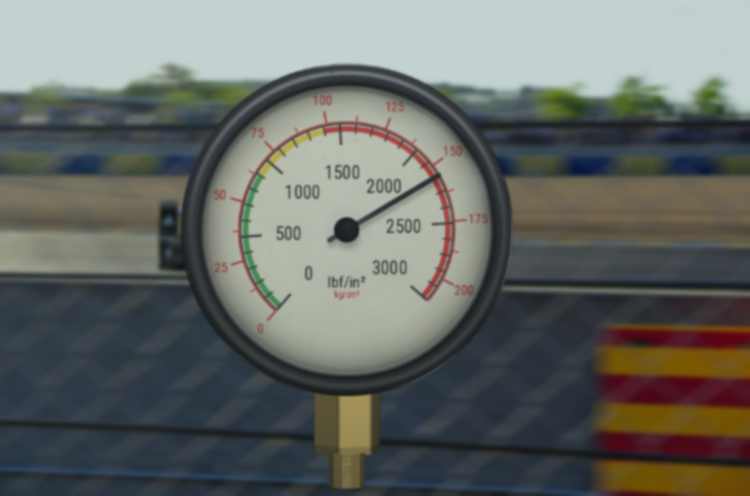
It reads 2200 psi
